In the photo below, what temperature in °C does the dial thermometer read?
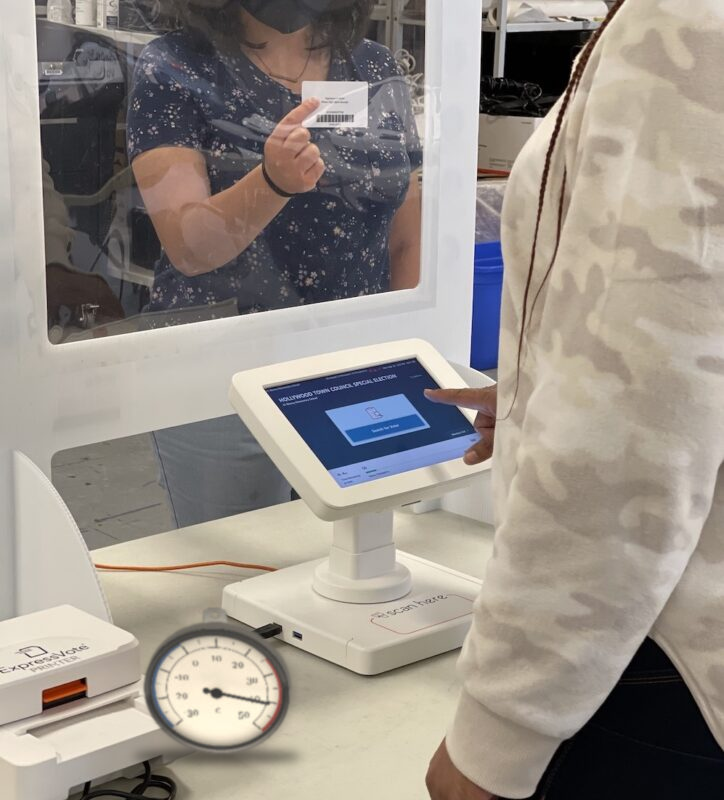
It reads 40 °C
